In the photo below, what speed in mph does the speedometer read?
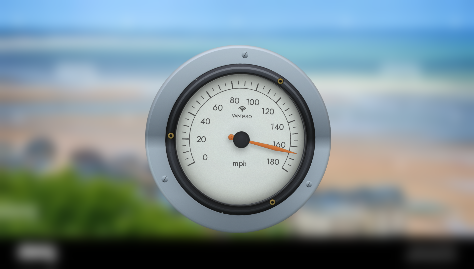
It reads 165 mph
